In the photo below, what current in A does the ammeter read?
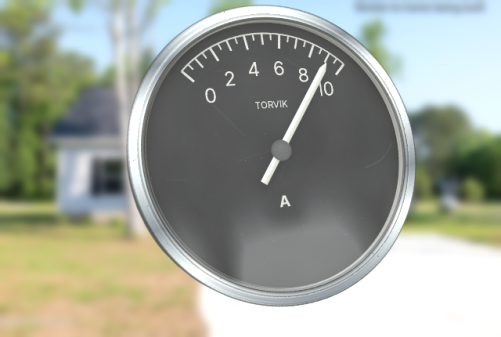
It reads 9 A
